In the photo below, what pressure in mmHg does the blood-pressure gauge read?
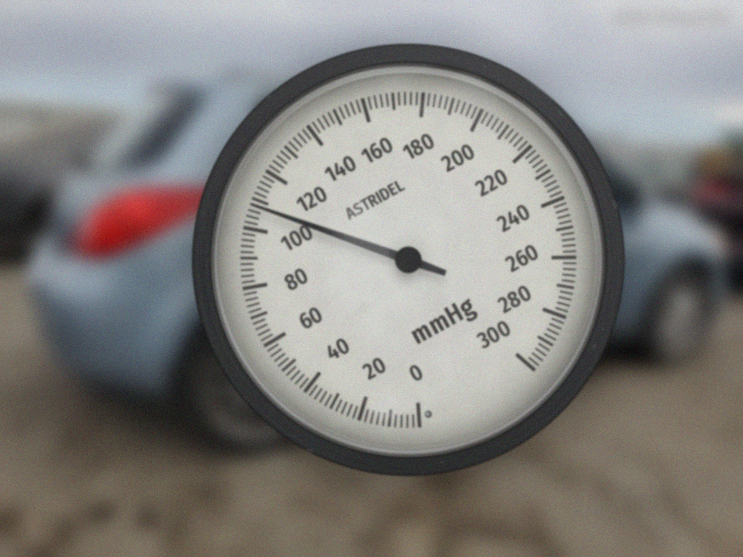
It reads 108 mmHg
